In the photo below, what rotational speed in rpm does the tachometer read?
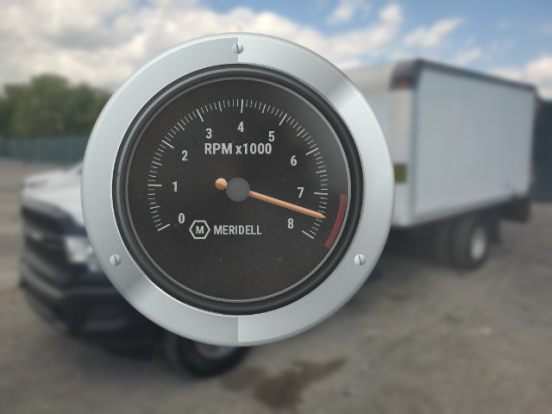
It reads 7500 rpm
